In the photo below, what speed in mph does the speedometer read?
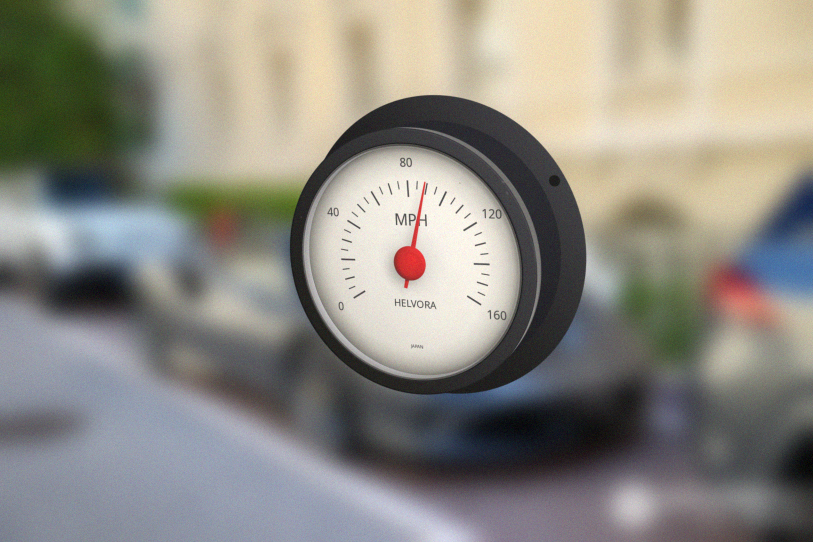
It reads 90 mph
